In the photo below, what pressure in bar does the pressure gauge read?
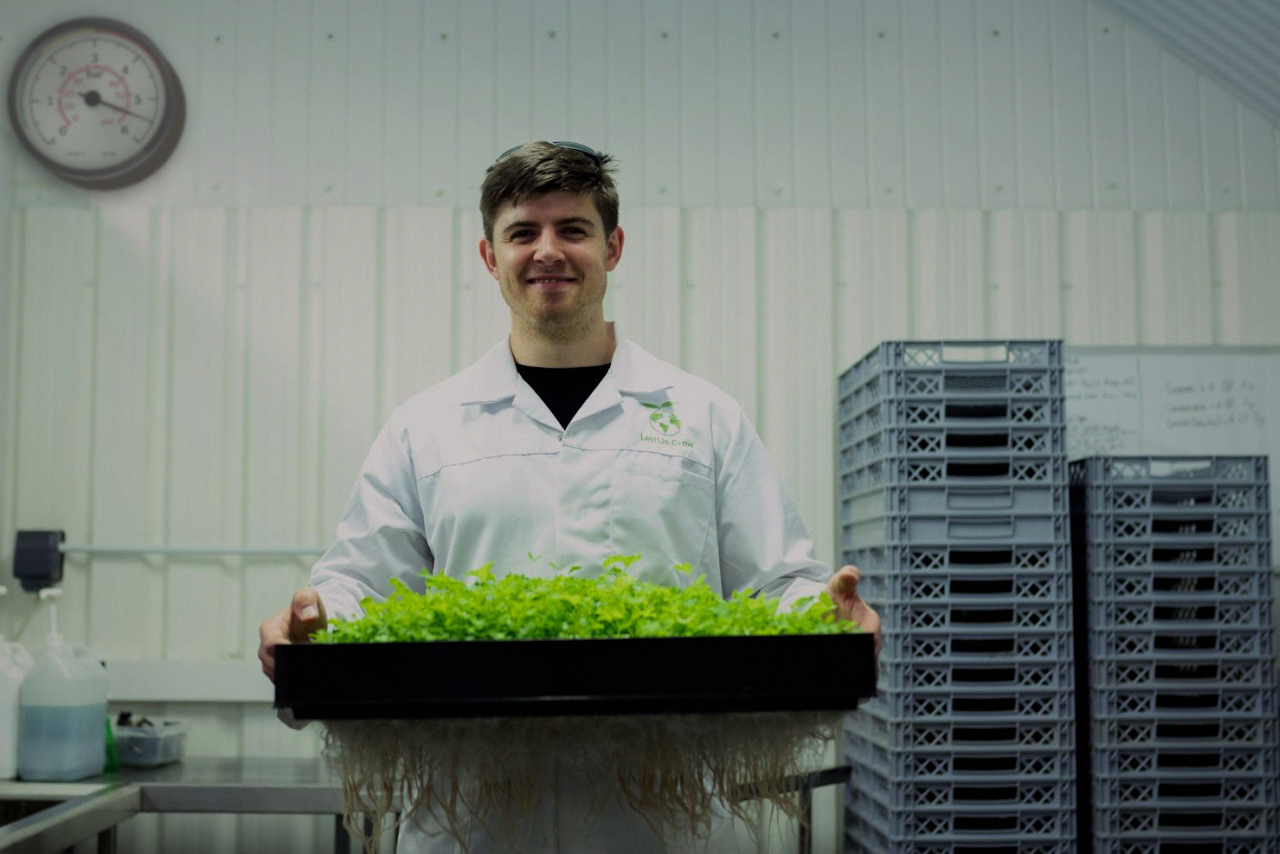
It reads 5.5 bar
